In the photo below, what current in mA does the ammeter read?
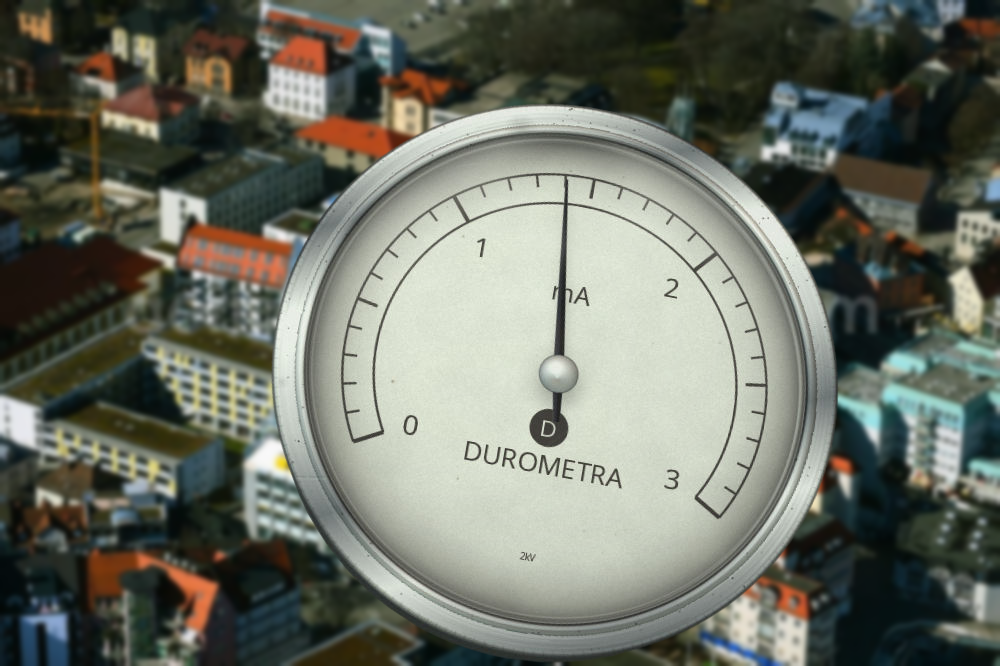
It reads 1.4 mA
